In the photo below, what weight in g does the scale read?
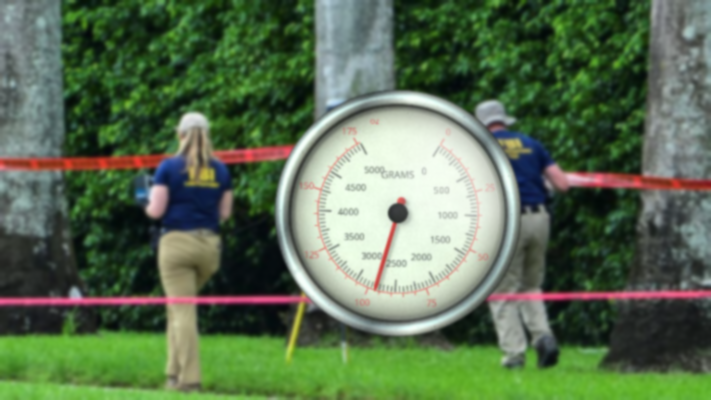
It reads 2750 g
